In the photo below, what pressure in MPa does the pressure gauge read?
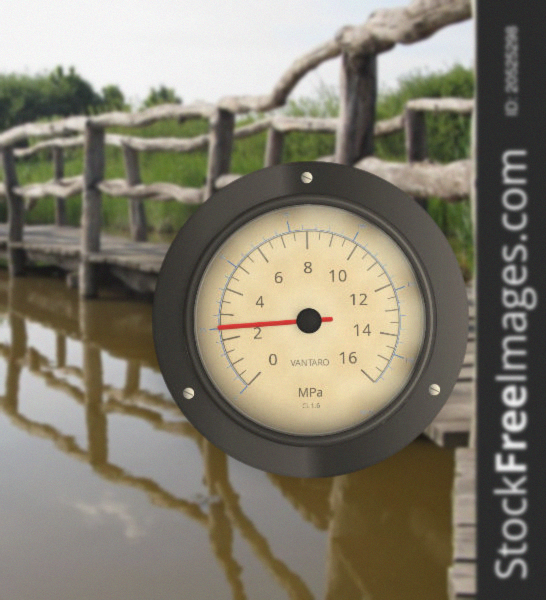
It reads 2.5 MPa
